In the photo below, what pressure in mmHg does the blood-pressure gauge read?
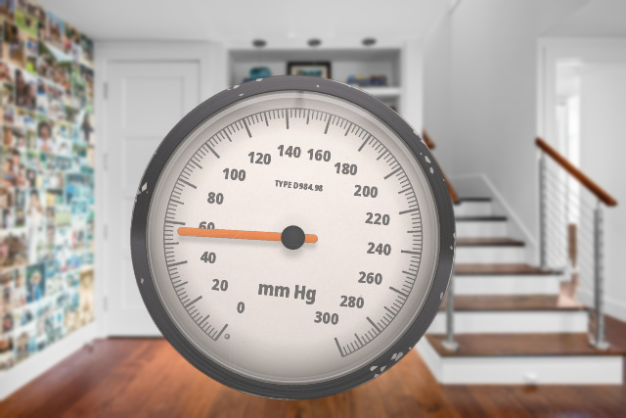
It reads 56 mmHg
